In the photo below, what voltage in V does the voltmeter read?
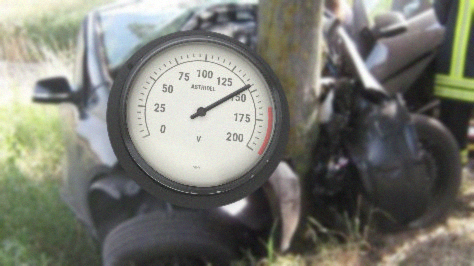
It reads 145 V
